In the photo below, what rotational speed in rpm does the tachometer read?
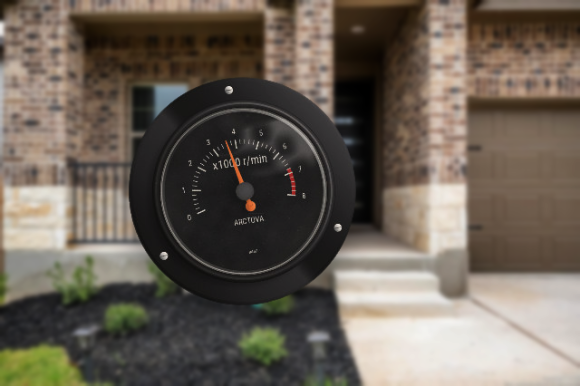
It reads 3600 rpm
